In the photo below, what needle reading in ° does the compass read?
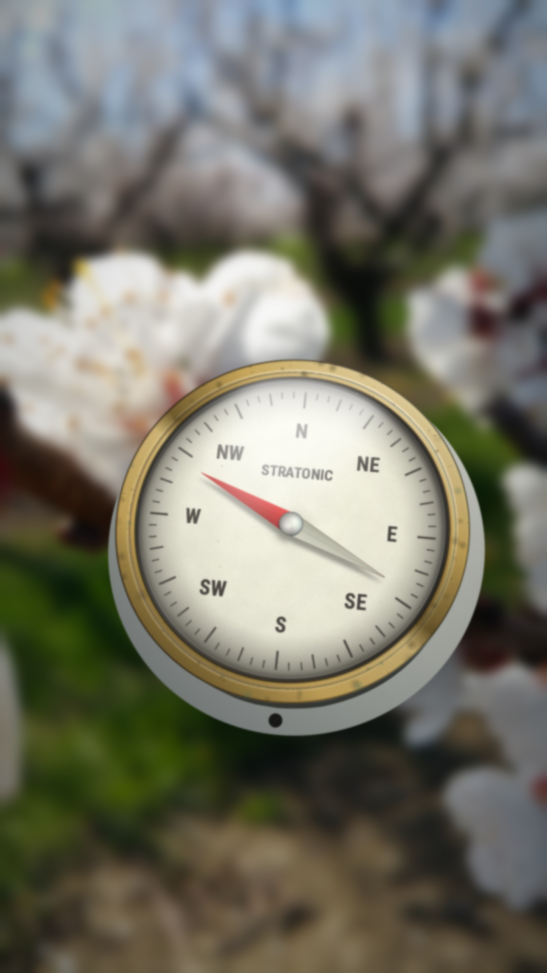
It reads 295 °
